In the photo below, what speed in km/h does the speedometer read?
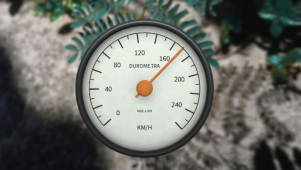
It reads 170 km/h
